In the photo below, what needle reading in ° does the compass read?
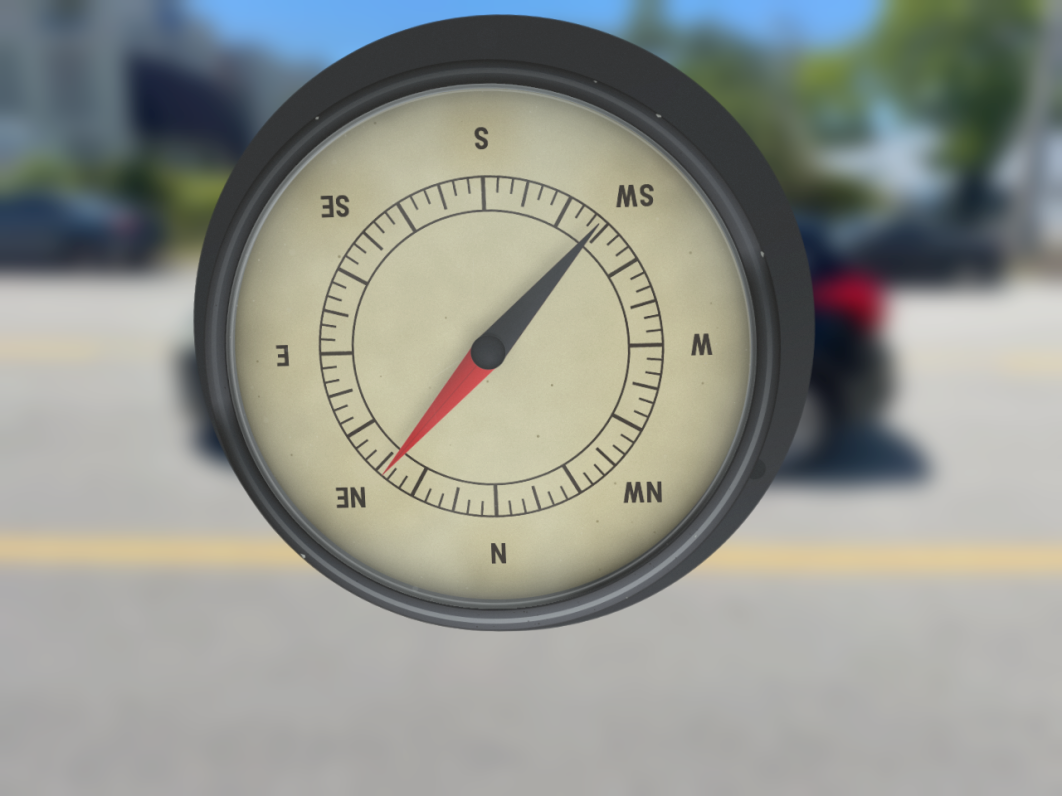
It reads 42.5 °
